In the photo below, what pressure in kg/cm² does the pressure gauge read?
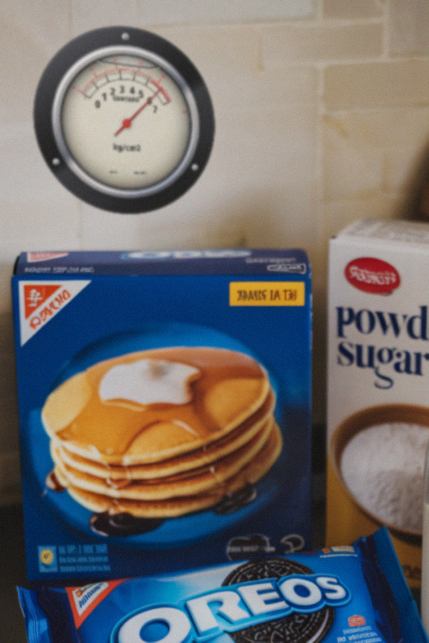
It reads 6 kg/cm²
